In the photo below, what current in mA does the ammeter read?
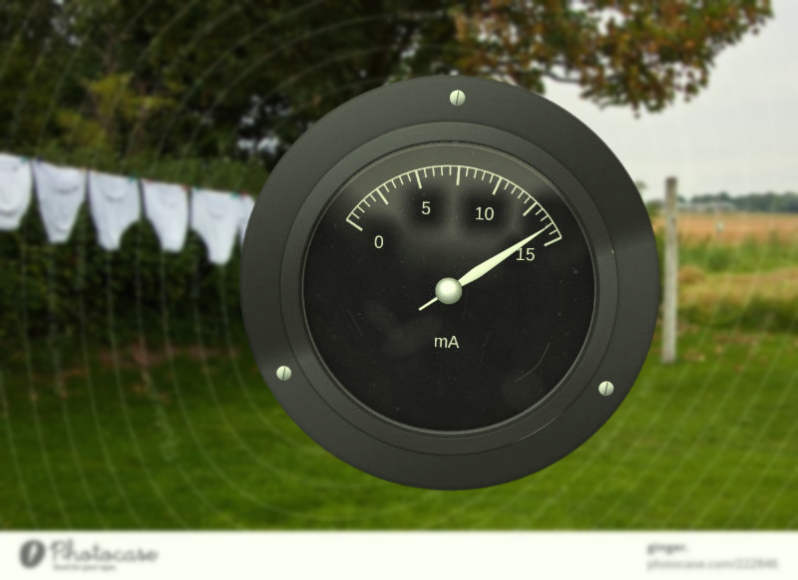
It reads 14 mA
